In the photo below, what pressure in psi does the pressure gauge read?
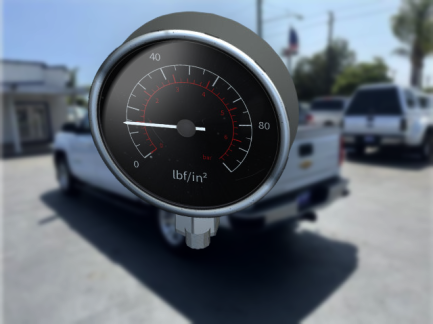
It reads 15 psi
